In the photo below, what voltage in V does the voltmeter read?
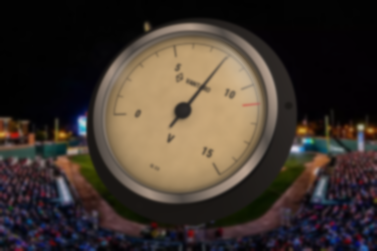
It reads 8 V
